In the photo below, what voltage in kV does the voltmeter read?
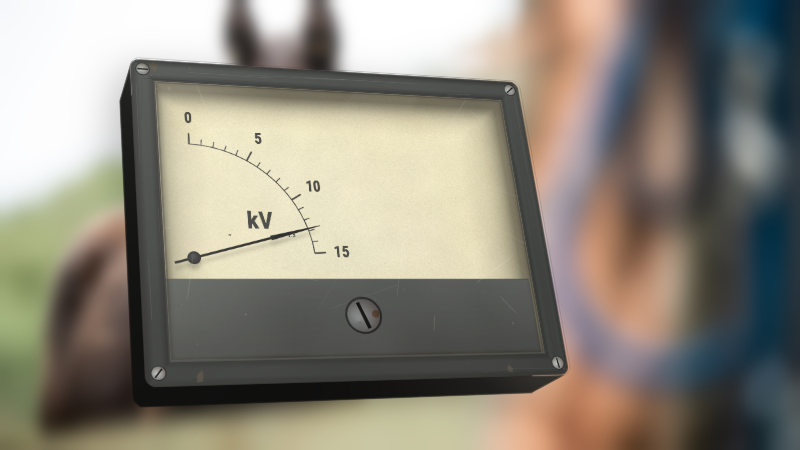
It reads 13 kV
